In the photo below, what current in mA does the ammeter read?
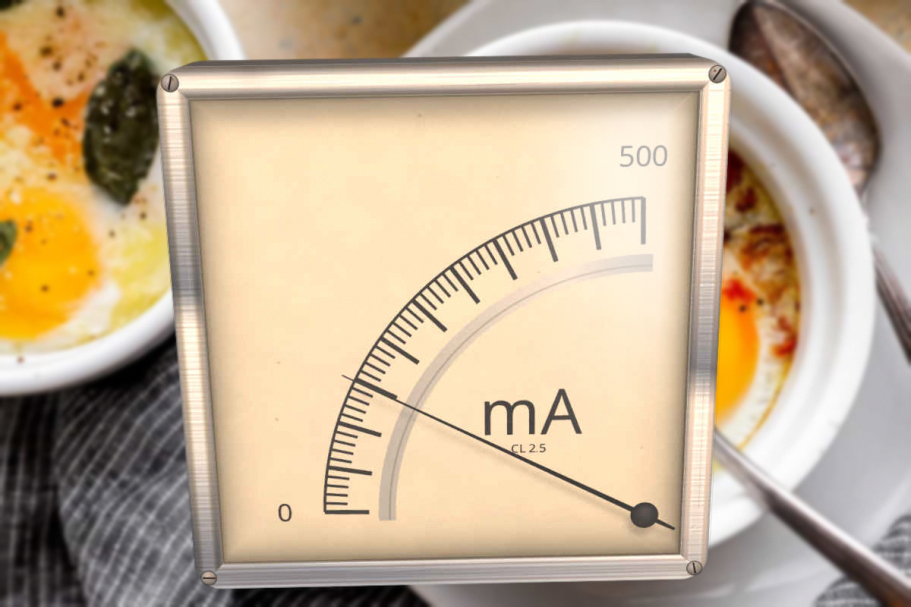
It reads 150 mA
